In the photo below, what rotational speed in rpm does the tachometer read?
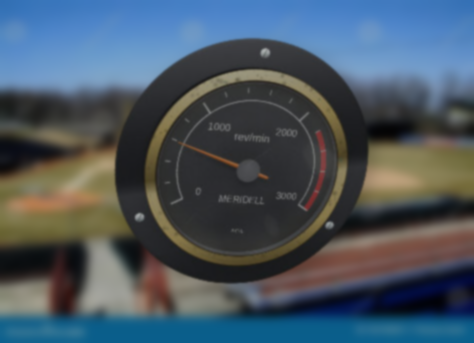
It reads 600 rpm
